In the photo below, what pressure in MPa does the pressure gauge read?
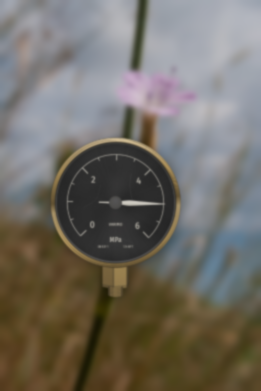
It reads 5 MPa
